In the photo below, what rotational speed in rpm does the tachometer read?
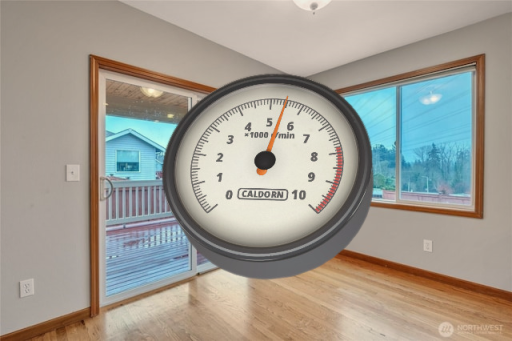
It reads 5500 rpm
